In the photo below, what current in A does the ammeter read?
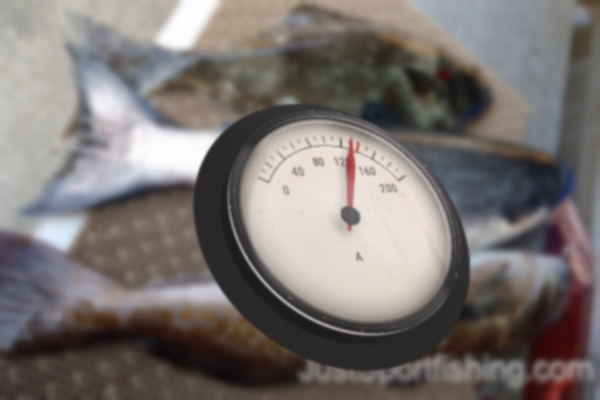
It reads 130 A
